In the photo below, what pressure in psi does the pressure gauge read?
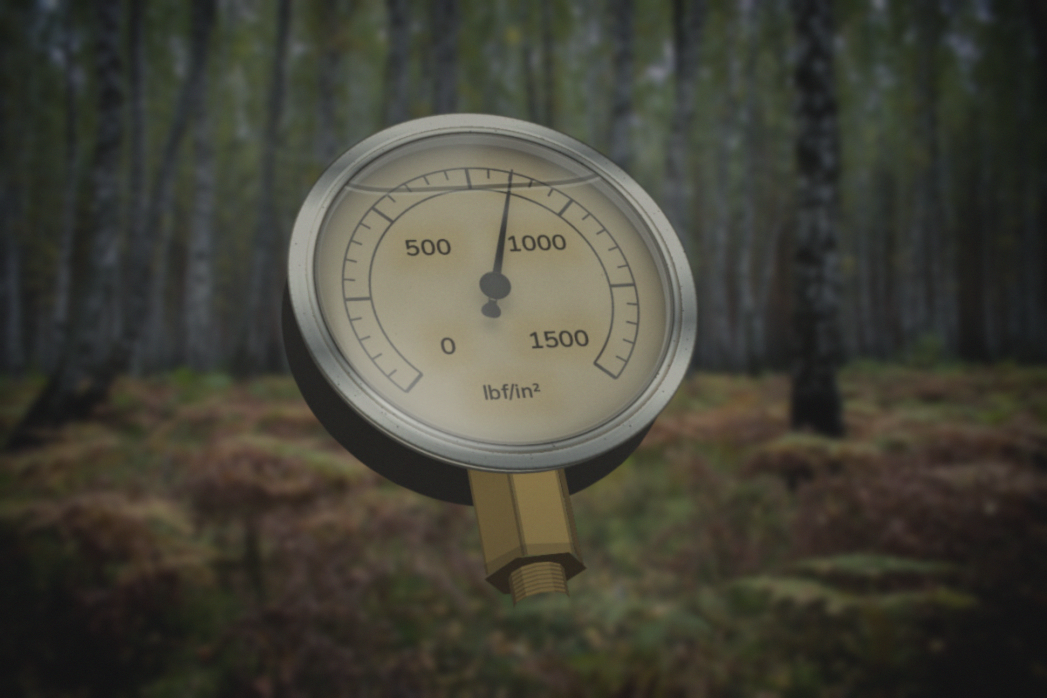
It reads 850 psi
